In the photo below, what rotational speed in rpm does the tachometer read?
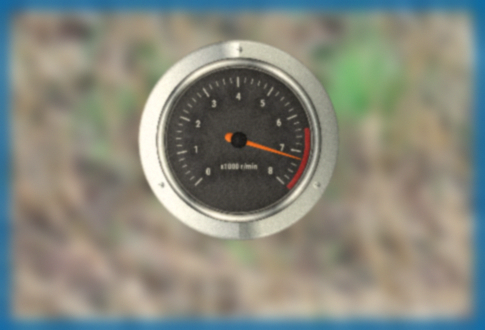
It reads 7200 rpm
